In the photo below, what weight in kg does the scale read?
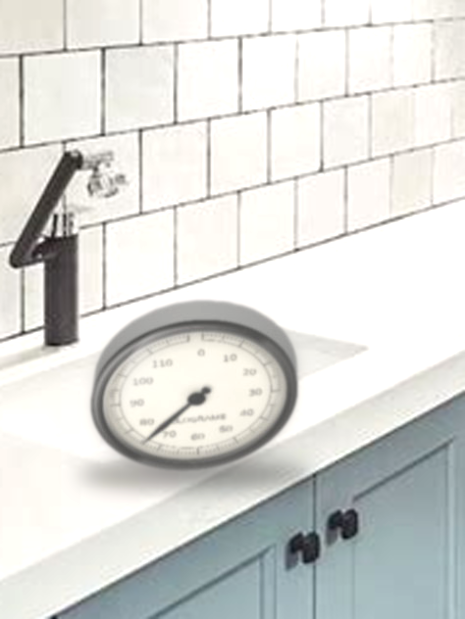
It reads 75 kg
